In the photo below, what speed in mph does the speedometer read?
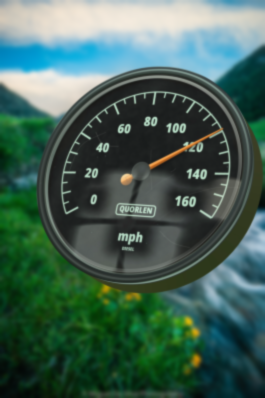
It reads 120 mph
